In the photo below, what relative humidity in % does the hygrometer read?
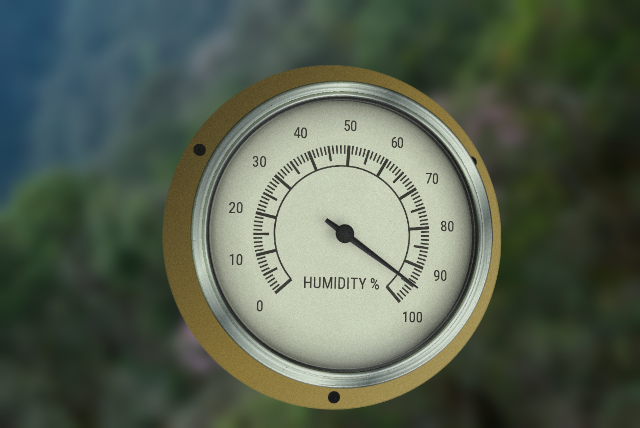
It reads 95 %
